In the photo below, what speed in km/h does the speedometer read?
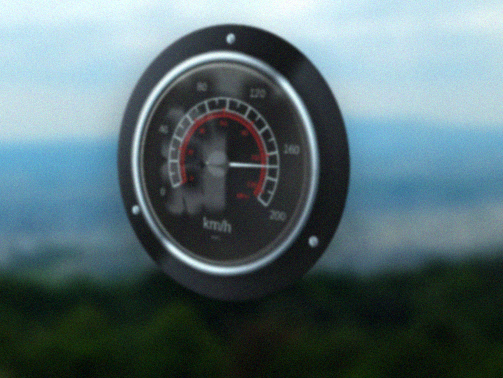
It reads 170 km/h
